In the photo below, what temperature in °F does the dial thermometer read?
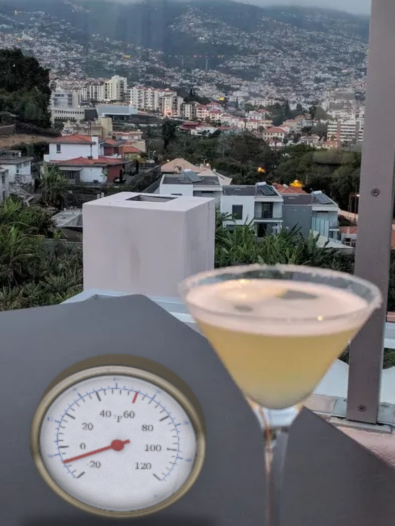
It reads -8 °F
